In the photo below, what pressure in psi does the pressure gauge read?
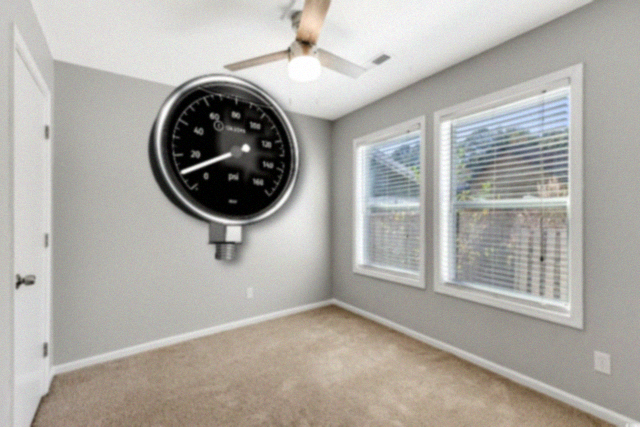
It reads 10 psi
